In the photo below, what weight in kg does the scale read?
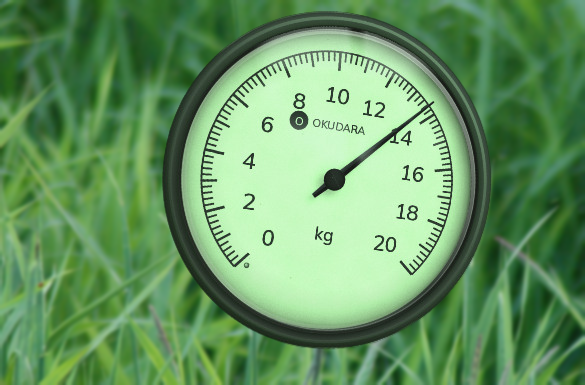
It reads 13.6 kg
